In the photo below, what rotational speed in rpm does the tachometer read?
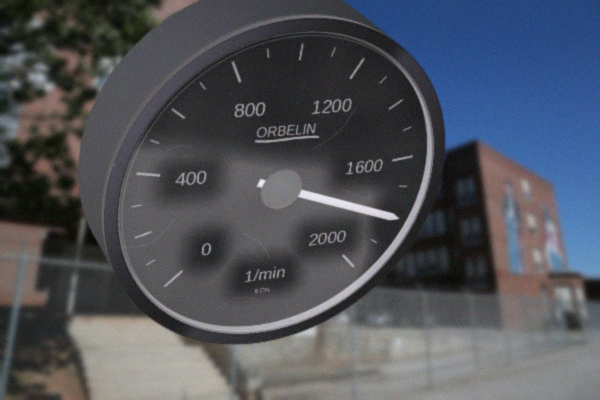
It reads 1800 rpm
